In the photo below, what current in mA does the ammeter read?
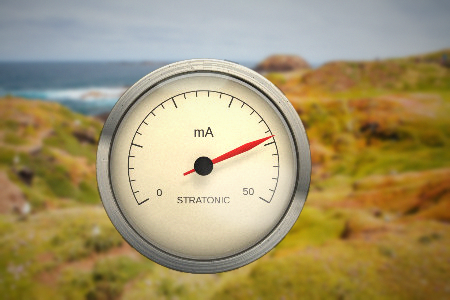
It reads 39 mA
